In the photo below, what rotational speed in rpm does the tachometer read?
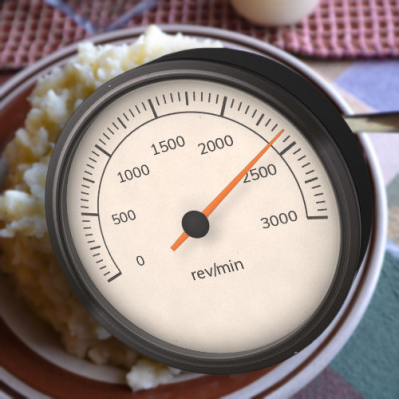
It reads 2400 rpm
